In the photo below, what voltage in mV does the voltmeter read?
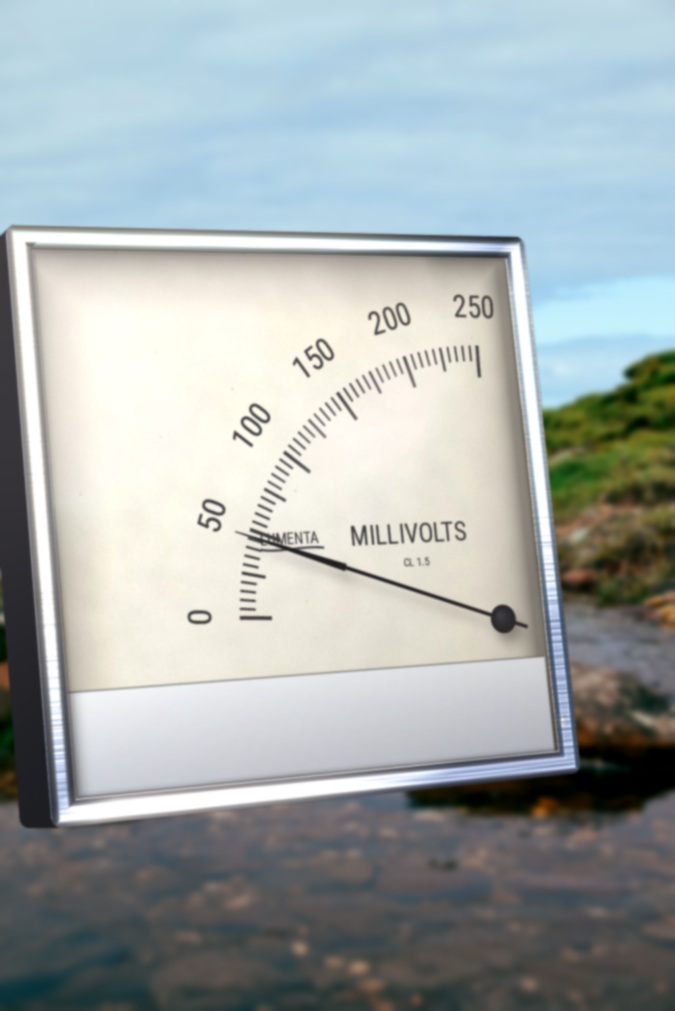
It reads 45 mV
